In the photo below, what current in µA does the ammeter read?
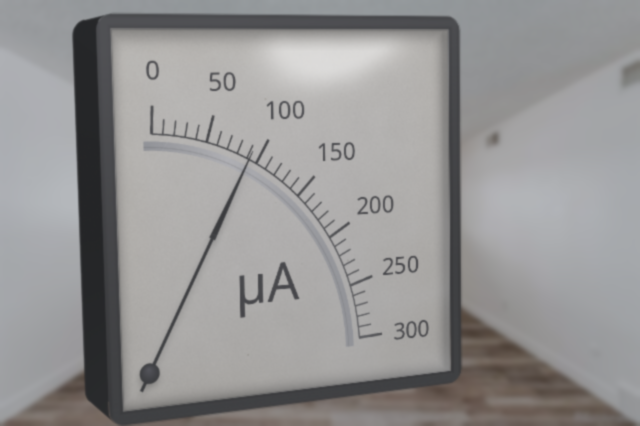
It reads 90 µA
